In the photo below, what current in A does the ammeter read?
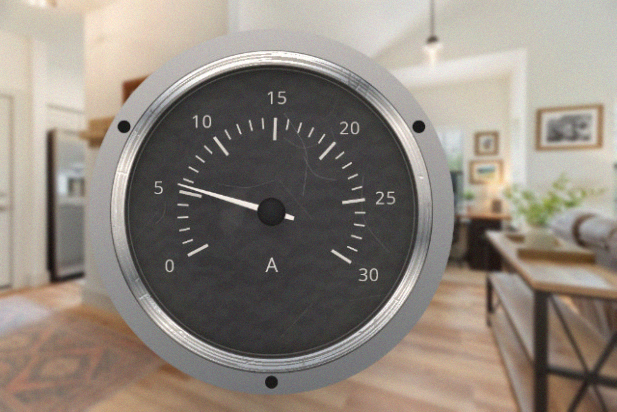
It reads 5.5 A
